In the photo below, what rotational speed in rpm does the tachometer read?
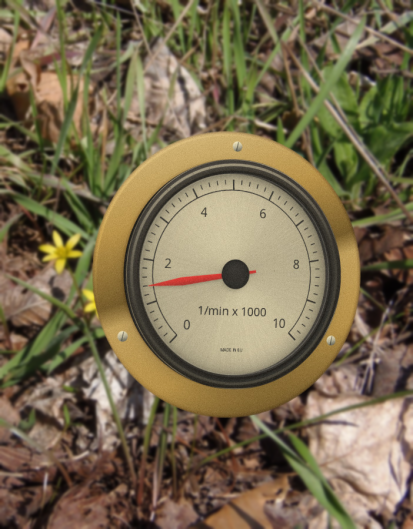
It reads 1400 rpm
